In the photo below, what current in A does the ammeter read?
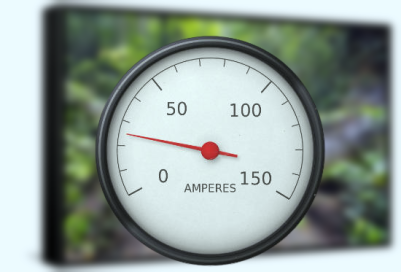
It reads 25 A
